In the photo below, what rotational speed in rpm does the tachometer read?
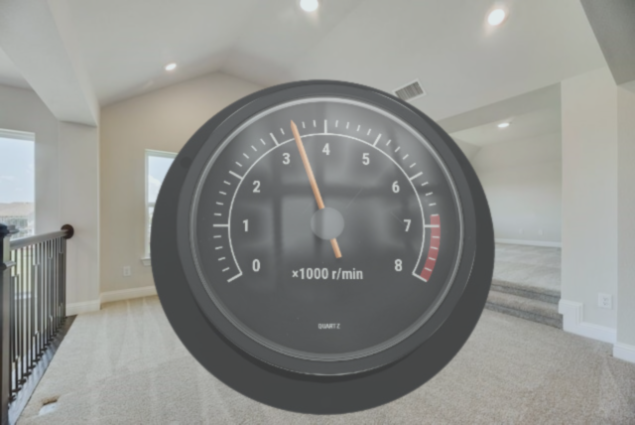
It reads 3400 rpm
